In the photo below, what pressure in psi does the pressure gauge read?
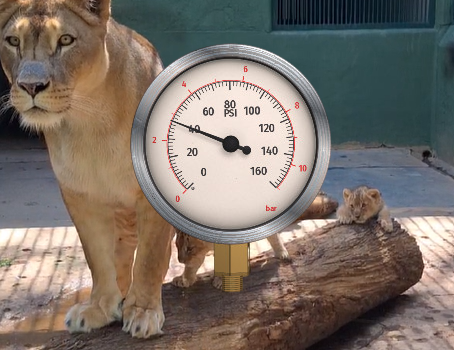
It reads 40 psi
